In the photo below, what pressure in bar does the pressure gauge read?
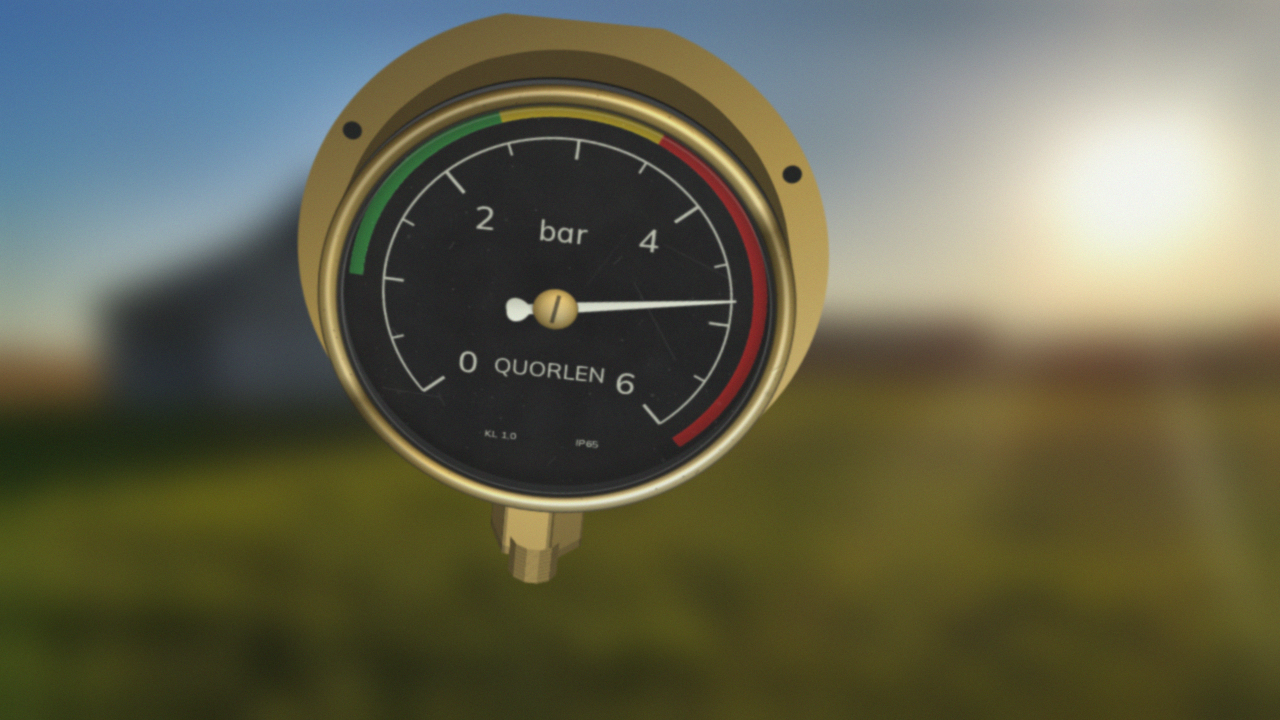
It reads 4.75 bar
